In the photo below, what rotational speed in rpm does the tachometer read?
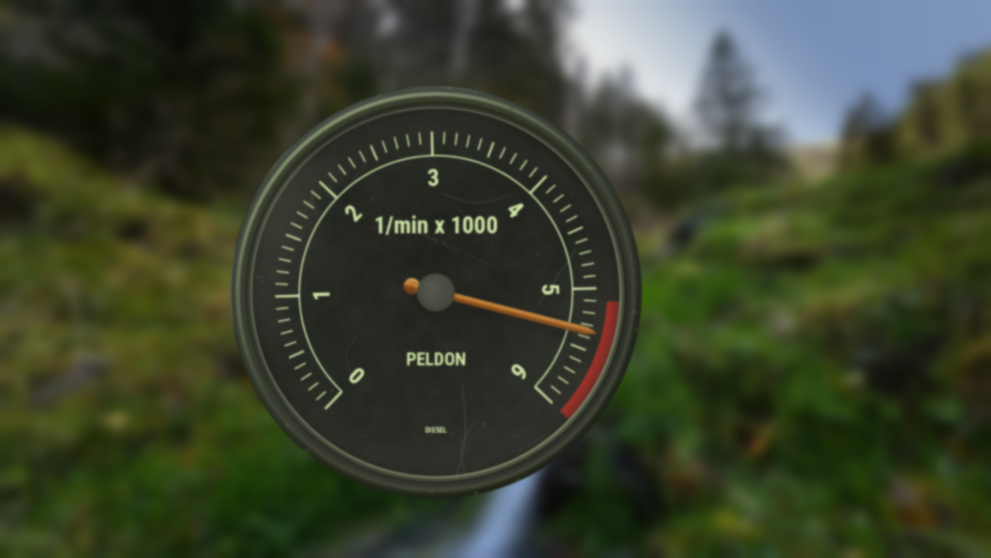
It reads 5350 rpm
